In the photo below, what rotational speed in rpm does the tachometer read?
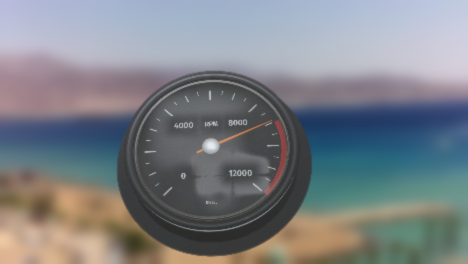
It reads 9000 rpm
